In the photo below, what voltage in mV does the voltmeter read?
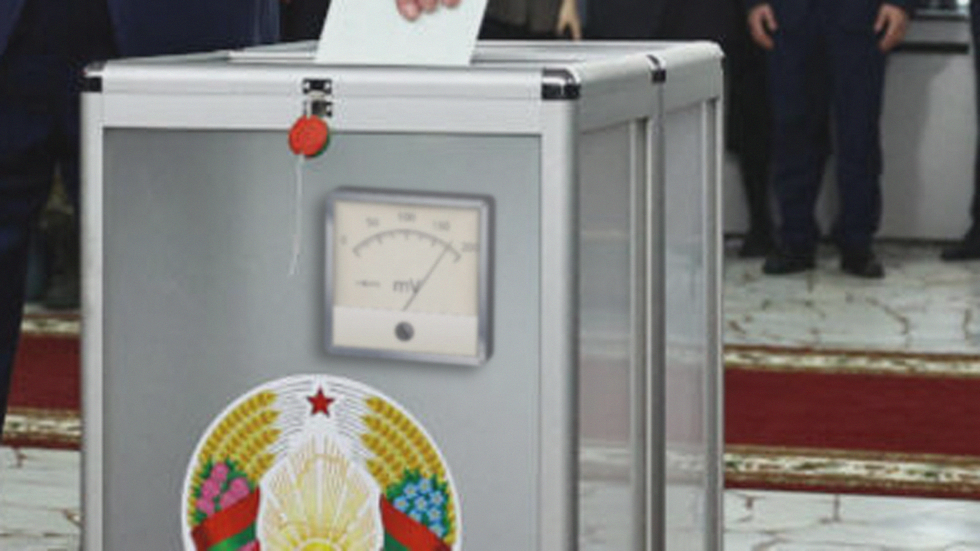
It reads 175 mV
